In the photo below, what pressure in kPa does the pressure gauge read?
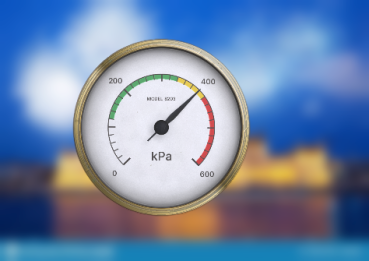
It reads 400 kPa
